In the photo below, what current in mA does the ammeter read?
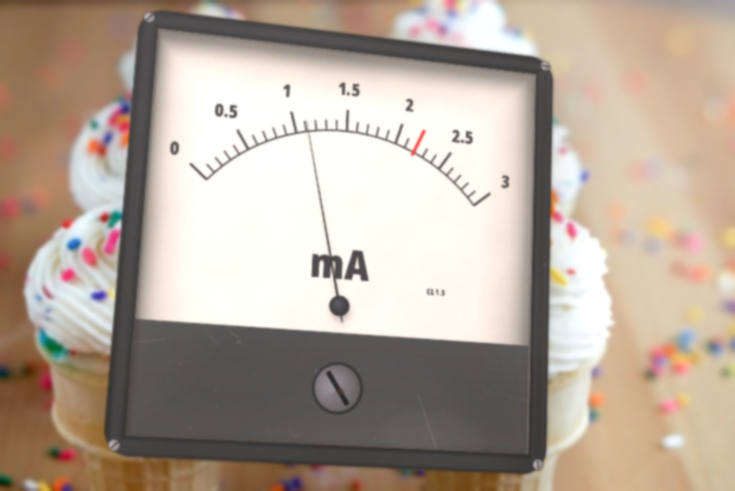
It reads 1.1 mA
